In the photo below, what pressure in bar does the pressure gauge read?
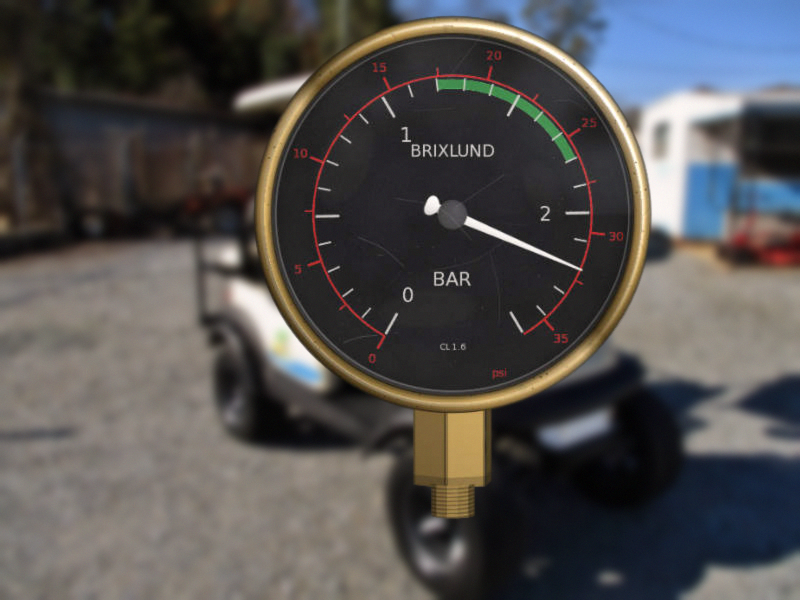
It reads 2.2 bar
